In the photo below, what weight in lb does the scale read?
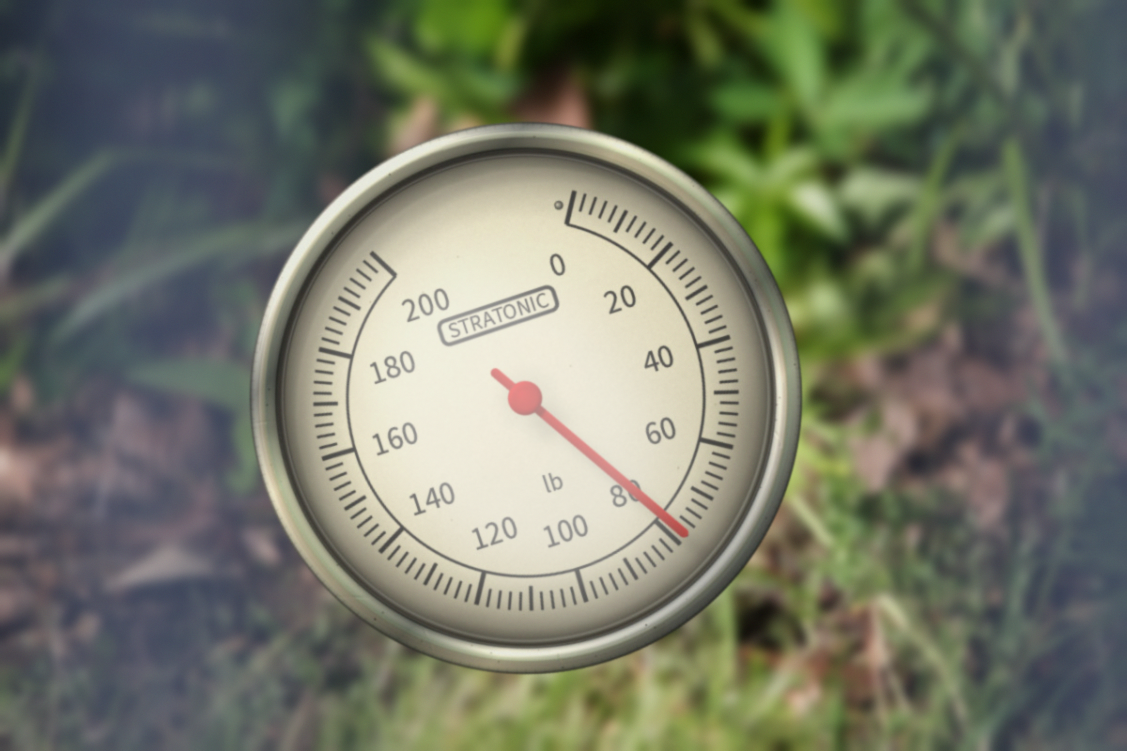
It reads 78 lb
